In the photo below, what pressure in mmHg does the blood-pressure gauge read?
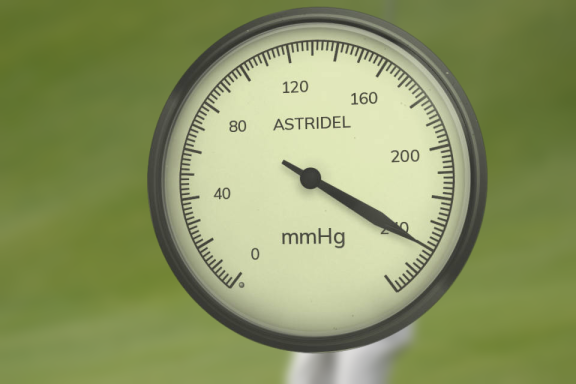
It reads 240 mmHg
